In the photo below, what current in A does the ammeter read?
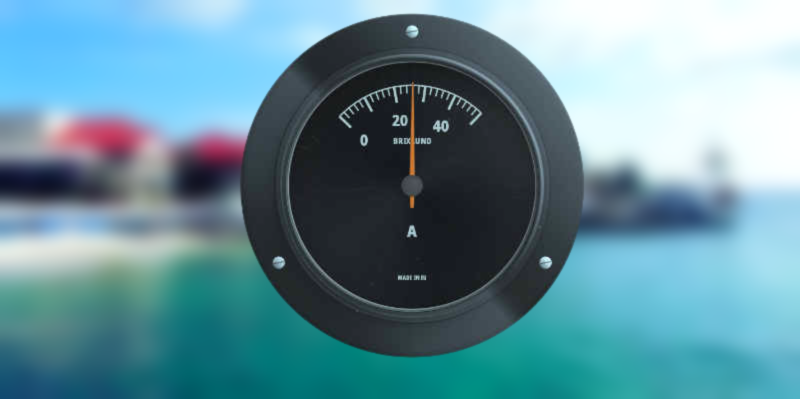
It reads 26 A
